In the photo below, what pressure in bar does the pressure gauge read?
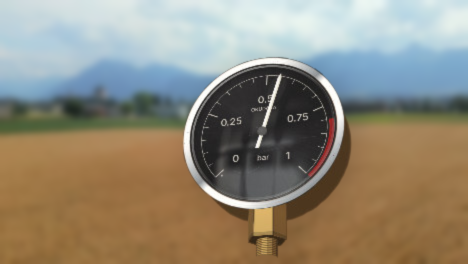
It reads 0.55 bar
